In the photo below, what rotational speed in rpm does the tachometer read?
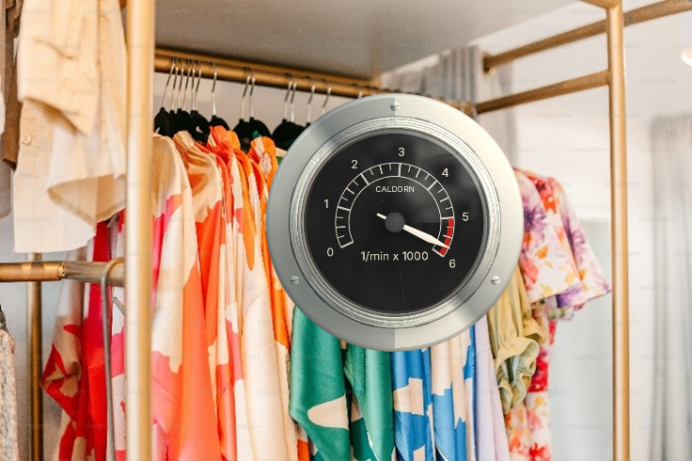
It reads 5750 rpm
